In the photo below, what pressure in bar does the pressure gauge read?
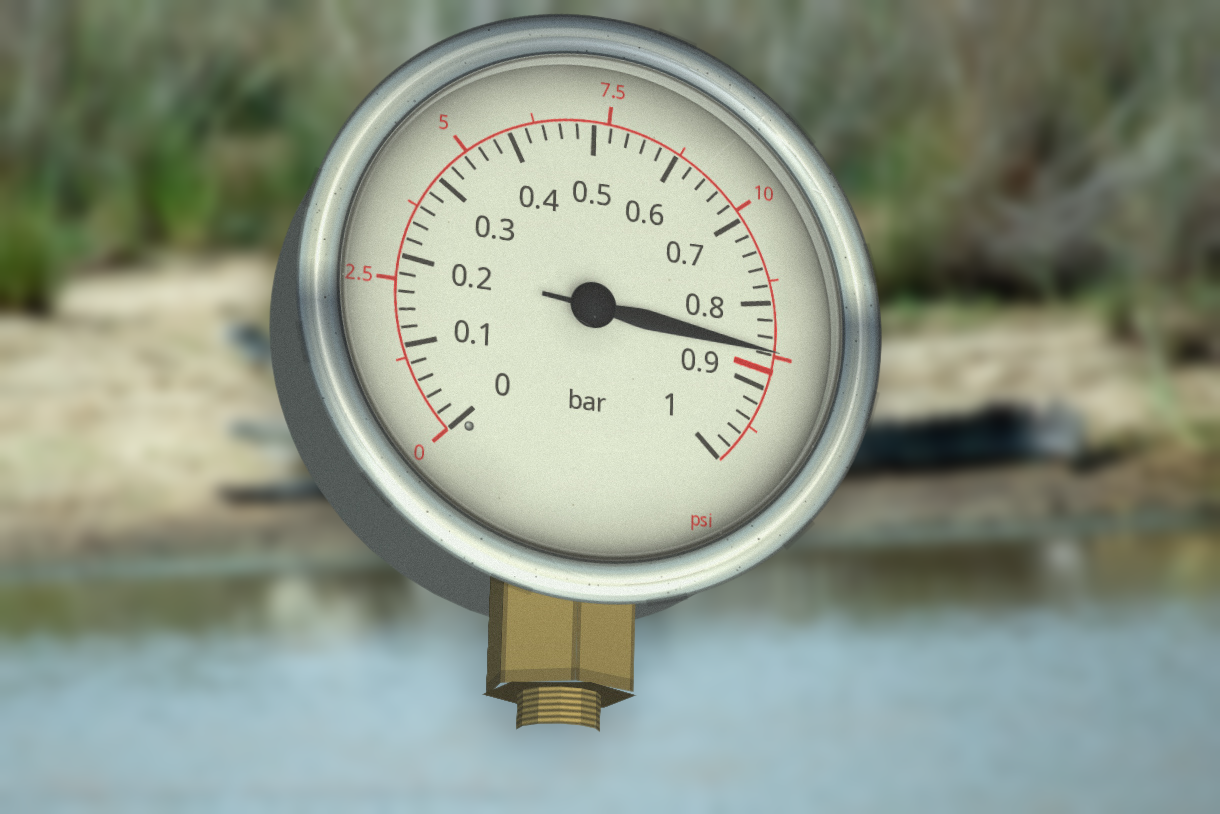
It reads 0.86 bar
